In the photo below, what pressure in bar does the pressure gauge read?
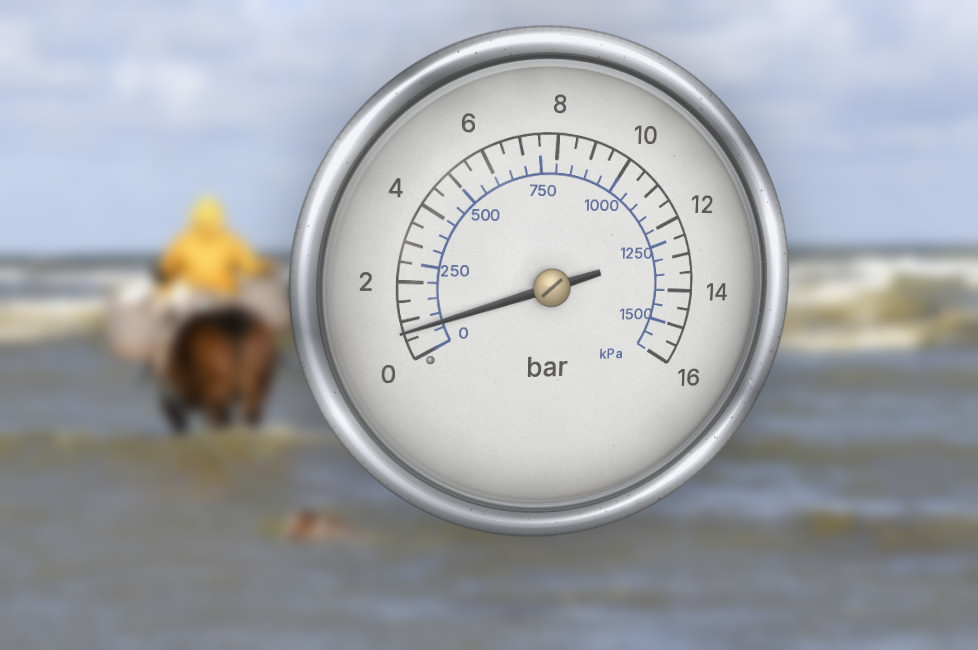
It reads 0.75 bar
